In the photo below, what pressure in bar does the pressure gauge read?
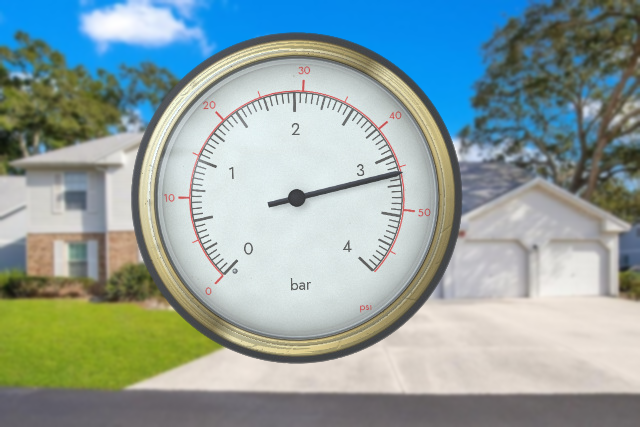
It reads 3.15 bar
